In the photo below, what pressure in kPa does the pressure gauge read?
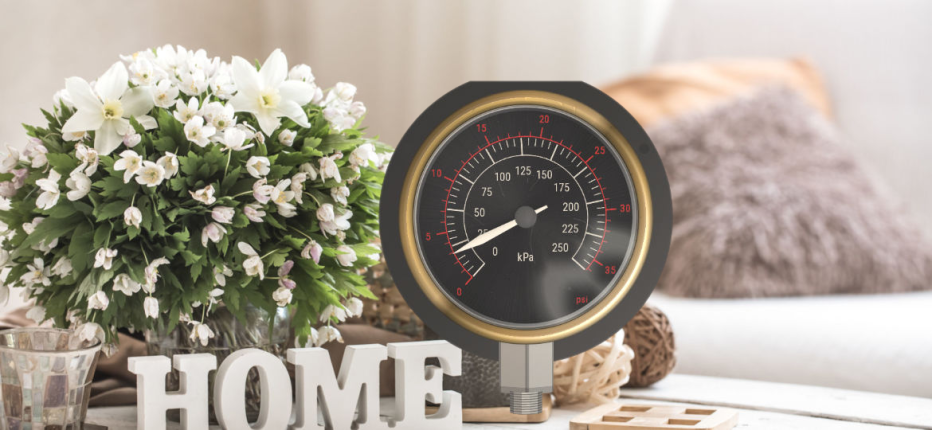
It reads 20 kPa
